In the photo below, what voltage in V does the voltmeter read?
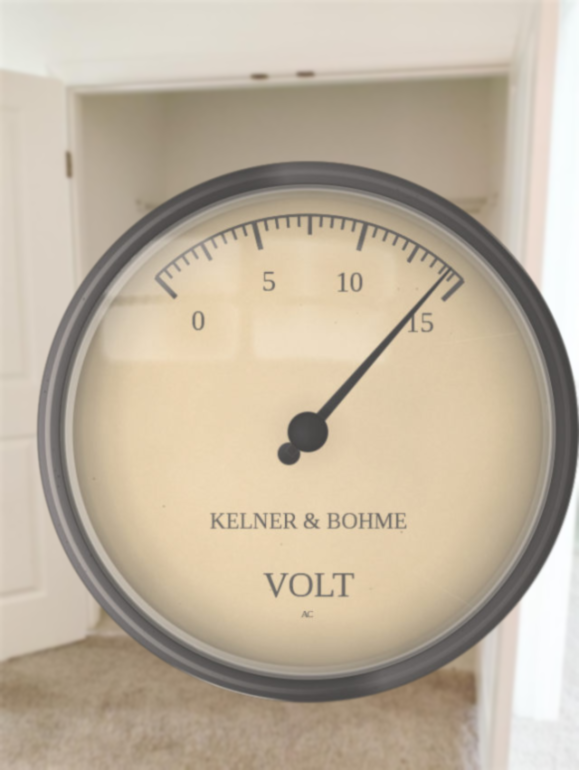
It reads 14.25 V
